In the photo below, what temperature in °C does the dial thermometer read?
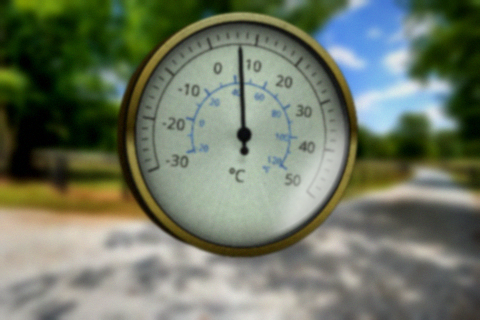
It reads 6 °C
